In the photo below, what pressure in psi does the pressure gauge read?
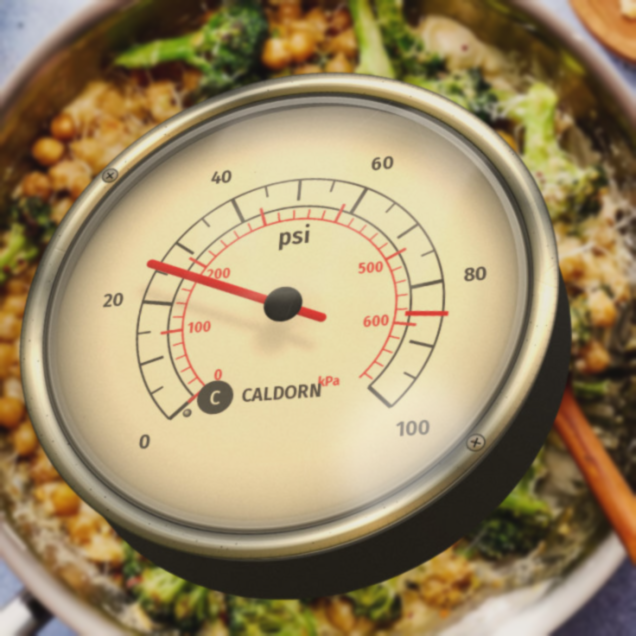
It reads 25 psi
